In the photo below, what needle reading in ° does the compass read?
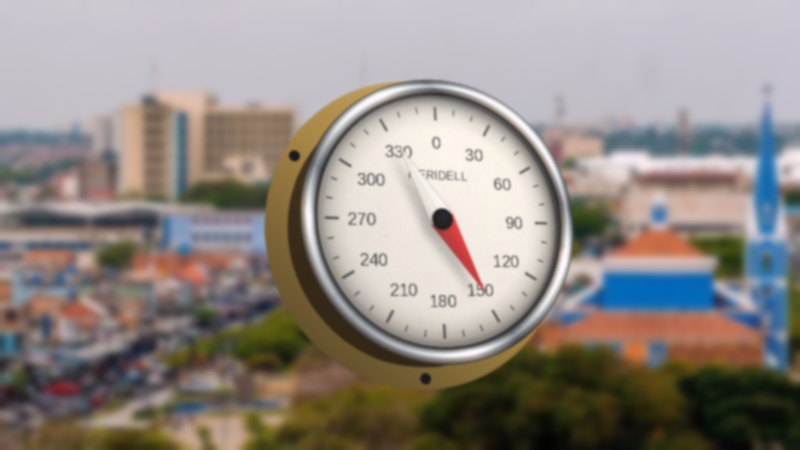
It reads 150 °
